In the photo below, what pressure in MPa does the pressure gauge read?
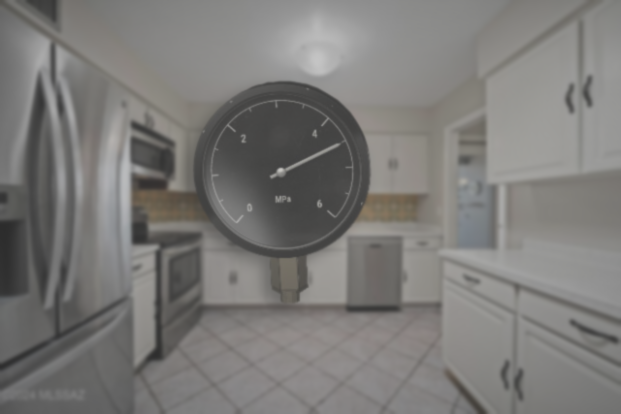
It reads 4.5 MPa
